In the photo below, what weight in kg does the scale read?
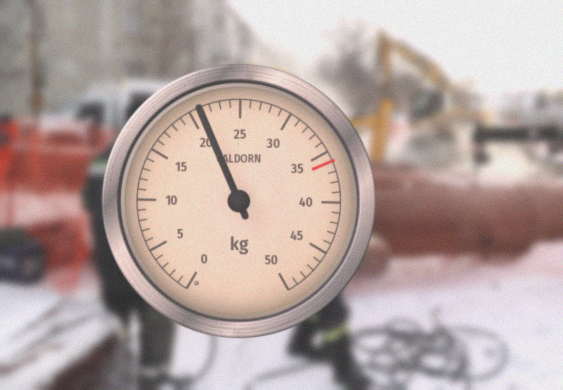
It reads 21 kg
